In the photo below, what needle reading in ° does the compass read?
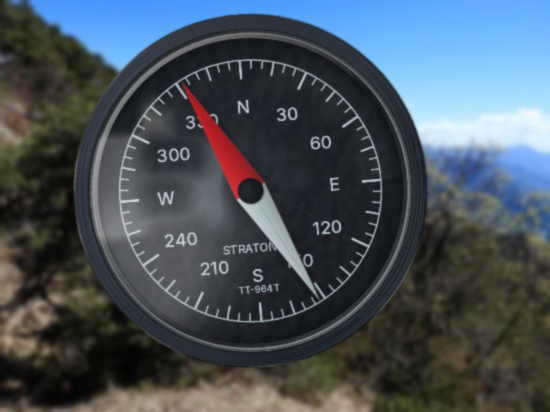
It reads 332.5 °
